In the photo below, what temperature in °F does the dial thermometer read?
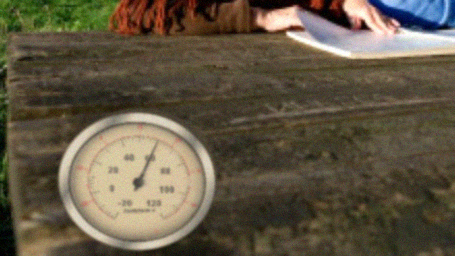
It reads 60 °F
